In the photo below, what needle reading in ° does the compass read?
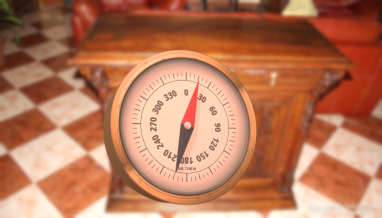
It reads 15 °
